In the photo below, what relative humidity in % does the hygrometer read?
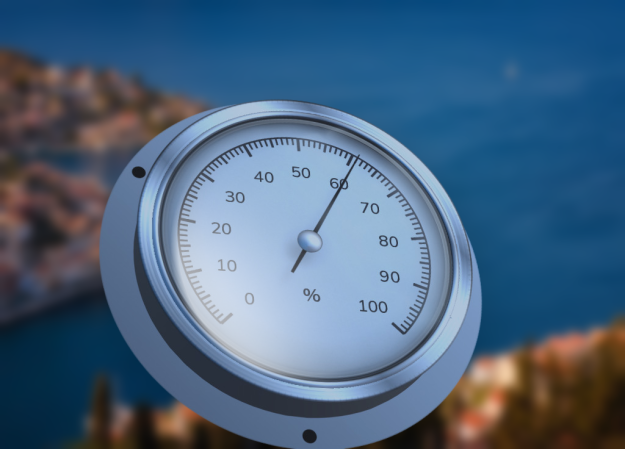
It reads 61 %
